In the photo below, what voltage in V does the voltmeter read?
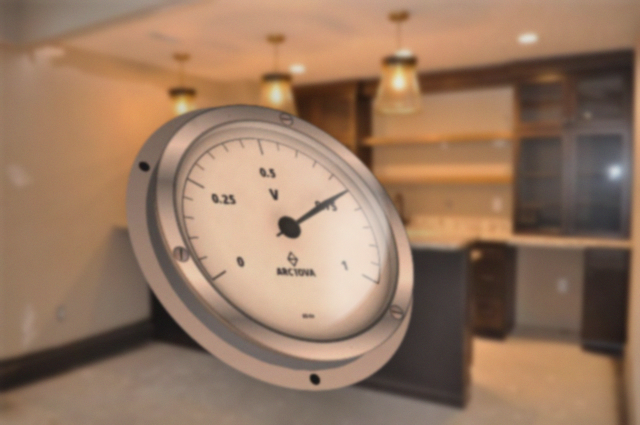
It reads 0.75 V
